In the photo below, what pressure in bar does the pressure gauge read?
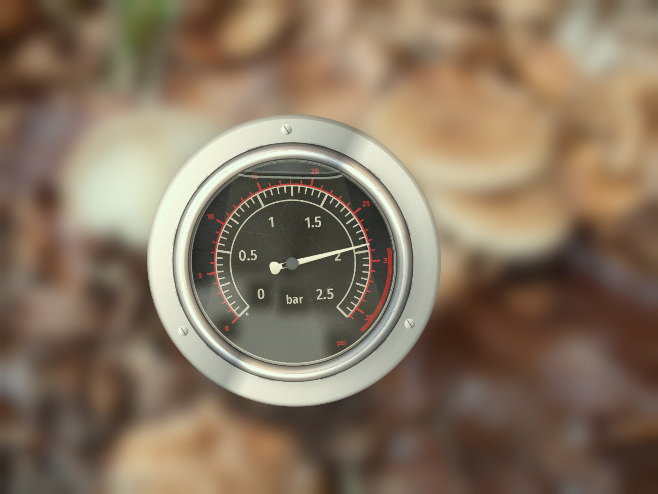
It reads 1.95 bar
